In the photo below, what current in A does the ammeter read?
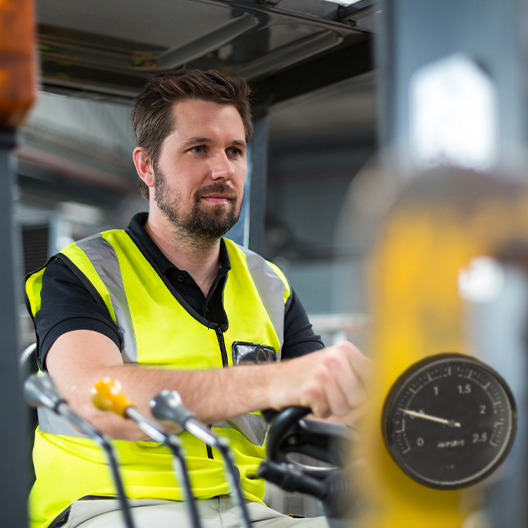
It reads 0.5 A
